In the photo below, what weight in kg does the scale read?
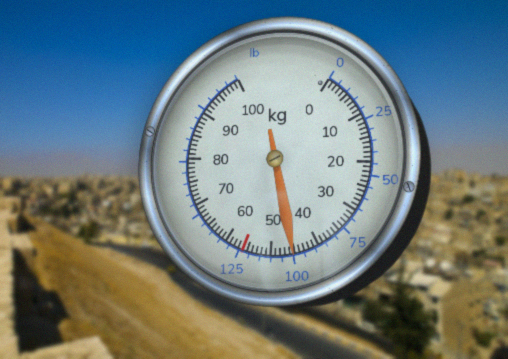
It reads 45 kg
